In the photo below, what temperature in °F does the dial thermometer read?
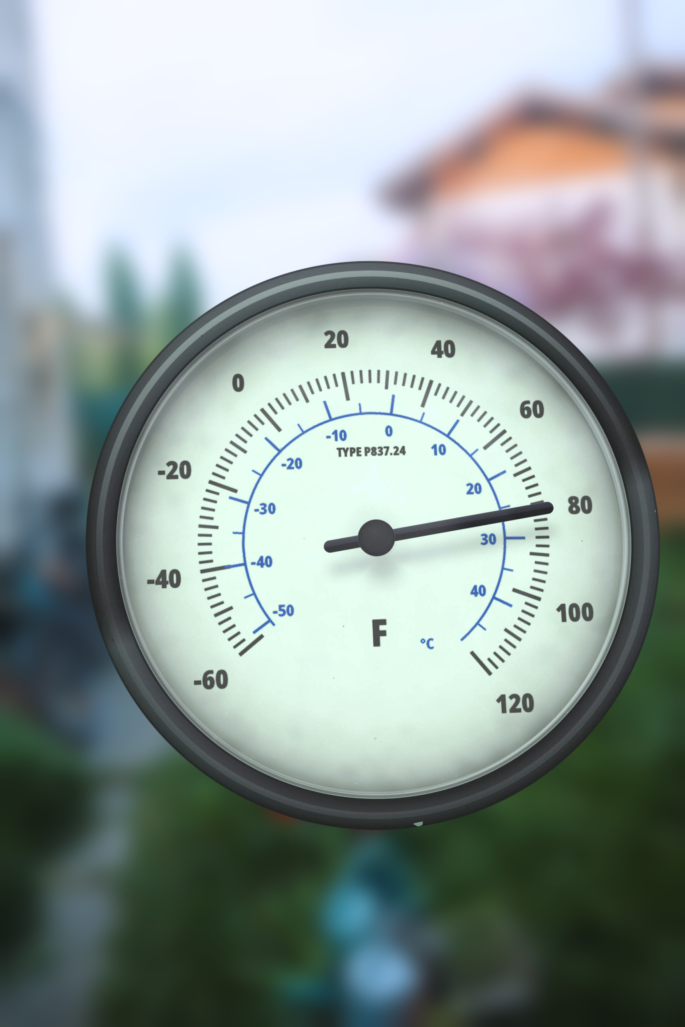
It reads 80 °F
